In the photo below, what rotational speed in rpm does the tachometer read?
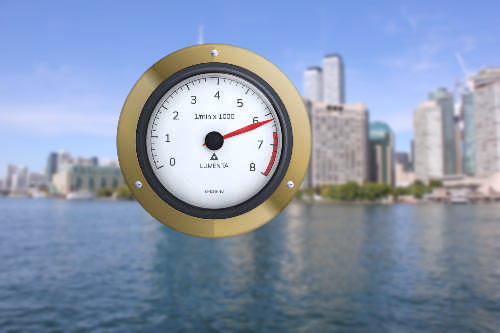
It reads 6200 rpm
